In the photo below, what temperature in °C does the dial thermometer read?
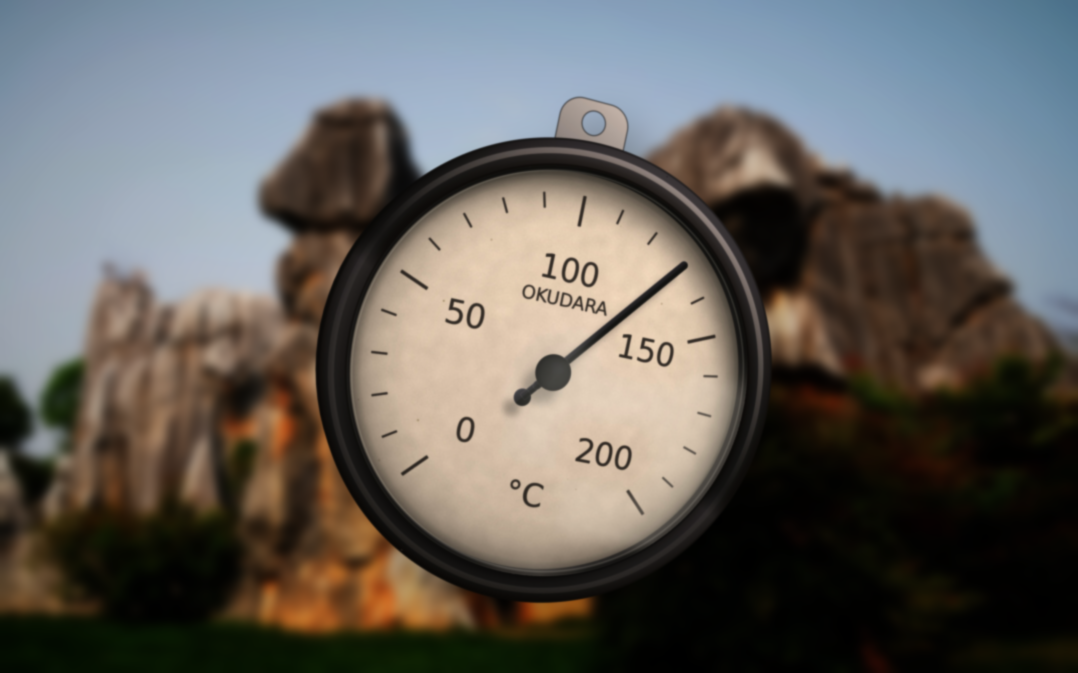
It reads 130 °C
